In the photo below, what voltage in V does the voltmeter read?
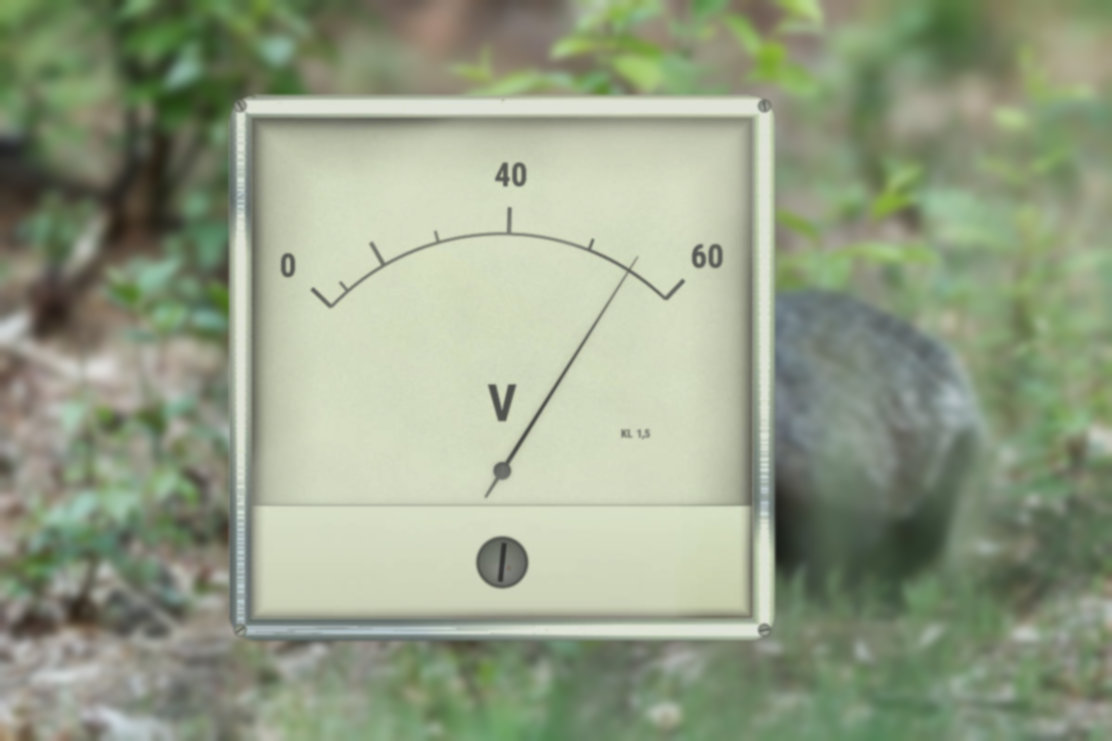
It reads 55 V
